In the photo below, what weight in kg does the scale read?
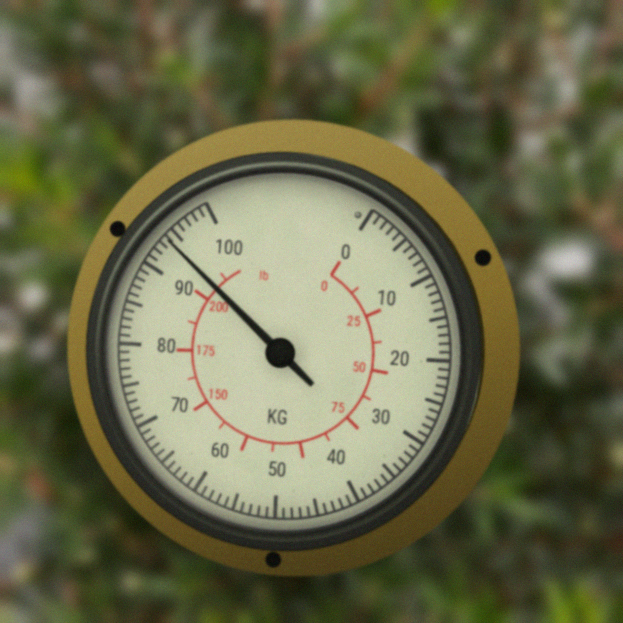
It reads 94 kg
